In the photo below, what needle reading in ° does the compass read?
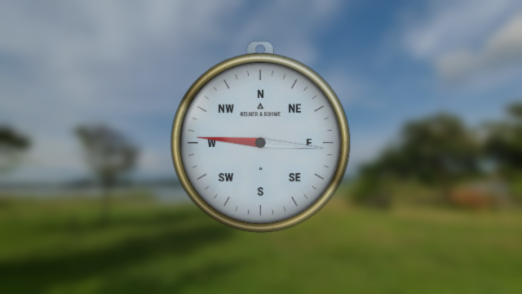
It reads 275 °
